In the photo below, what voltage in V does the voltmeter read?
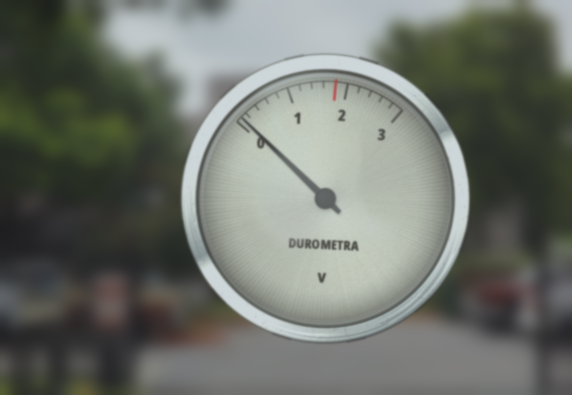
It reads 0.1 V
